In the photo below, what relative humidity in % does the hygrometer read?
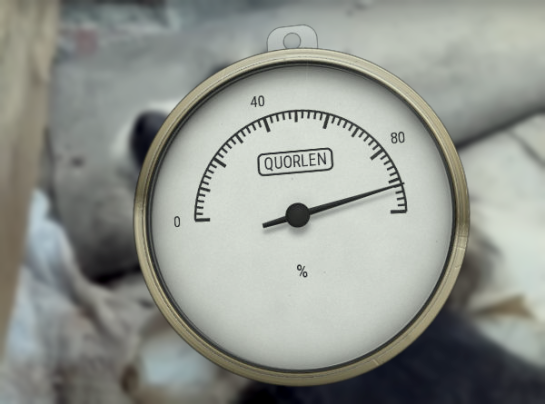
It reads 92 %
